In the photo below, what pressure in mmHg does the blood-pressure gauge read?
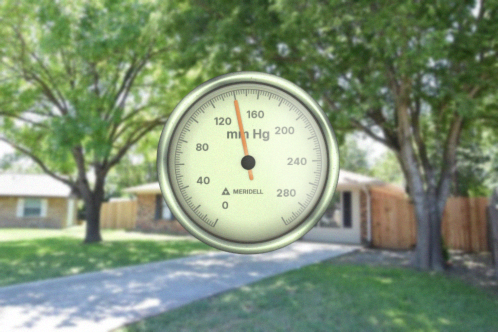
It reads 140 mmHg
